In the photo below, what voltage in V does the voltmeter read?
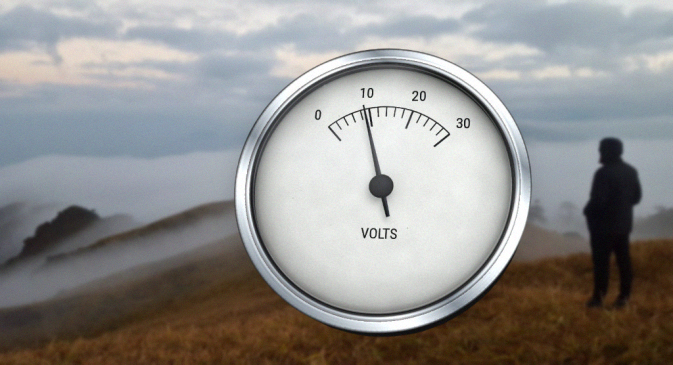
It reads 9 V
